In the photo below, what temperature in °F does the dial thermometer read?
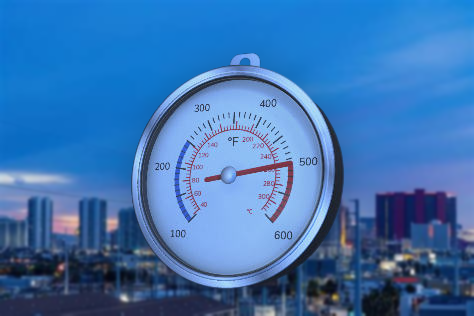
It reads 500 °F
